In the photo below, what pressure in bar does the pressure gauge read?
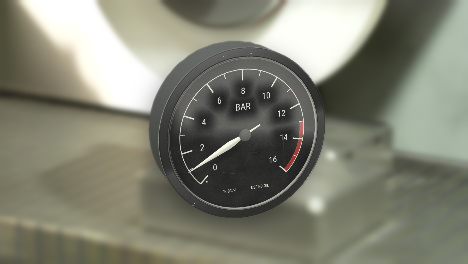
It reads 1 bar
